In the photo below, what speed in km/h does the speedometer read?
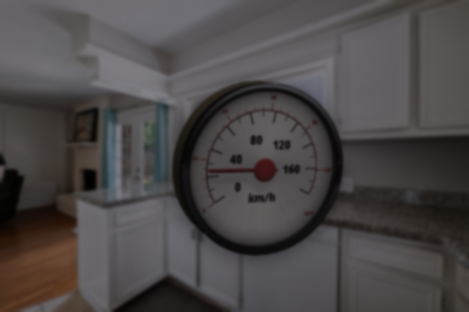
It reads 25 km/h
